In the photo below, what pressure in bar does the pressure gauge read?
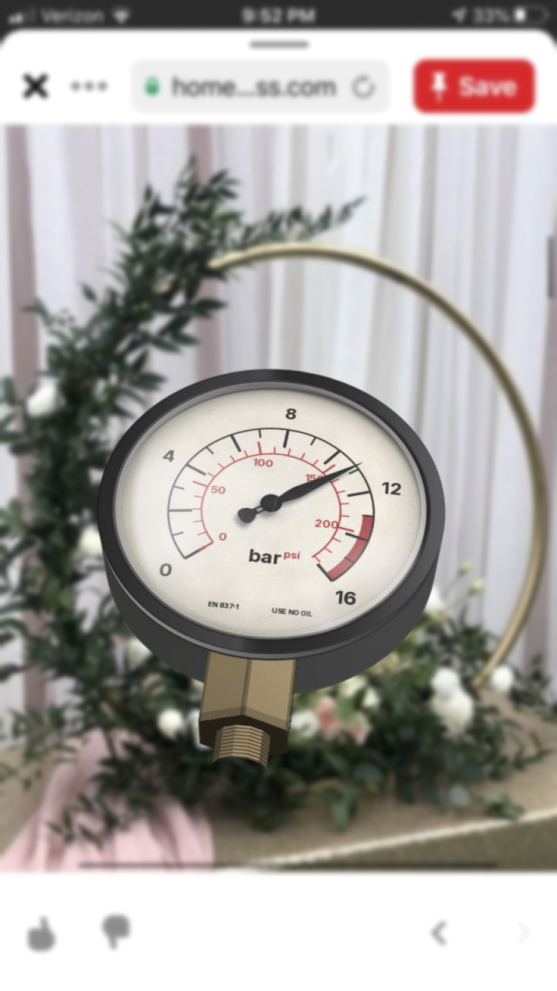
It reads 11 bar
